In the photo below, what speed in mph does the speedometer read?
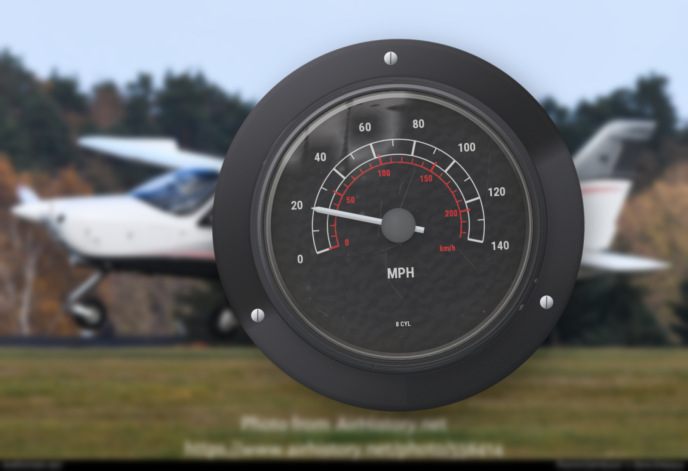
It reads 20 mph
